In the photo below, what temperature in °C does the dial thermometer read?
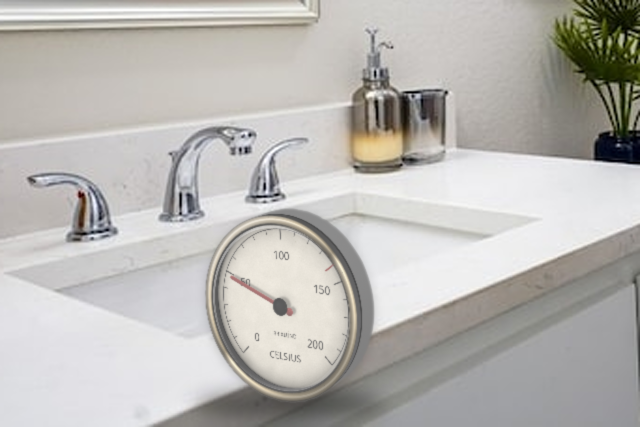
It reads 50 °C
